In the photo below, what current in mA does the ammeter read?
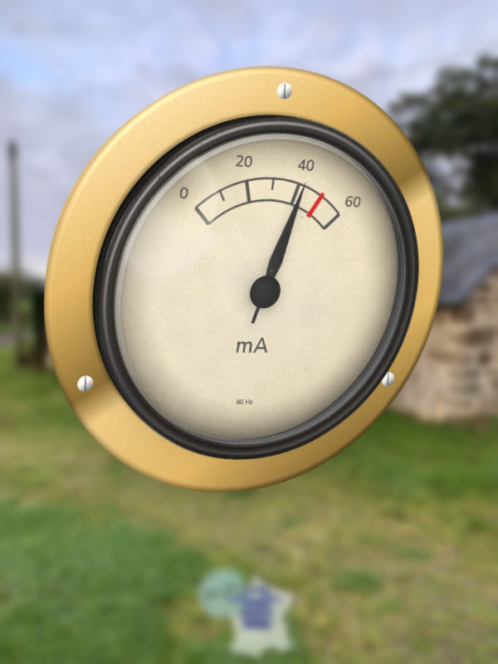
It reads 40 mA
